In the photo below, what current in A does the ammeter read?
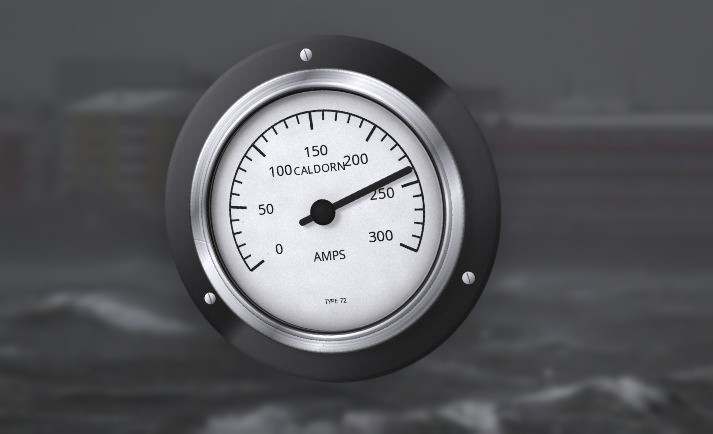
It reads 240 A
